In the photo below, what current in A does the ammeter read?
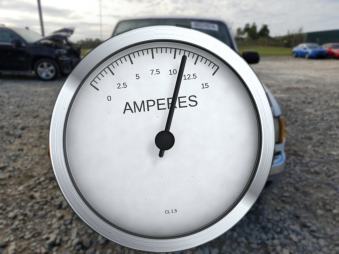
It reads 11 A
